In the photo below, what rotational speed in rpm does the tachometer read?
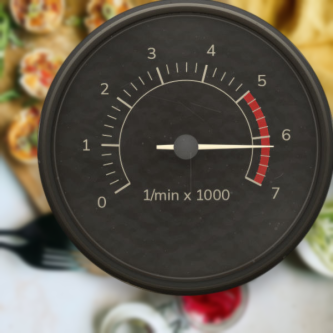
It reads 6200 rpm
